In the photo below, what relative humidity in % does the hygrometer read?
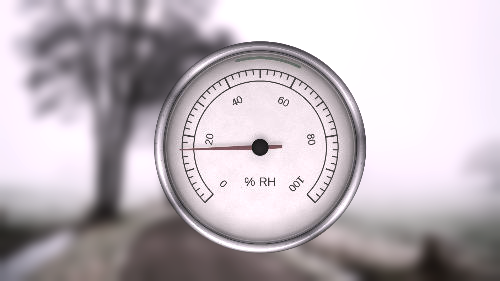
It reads 16 %
